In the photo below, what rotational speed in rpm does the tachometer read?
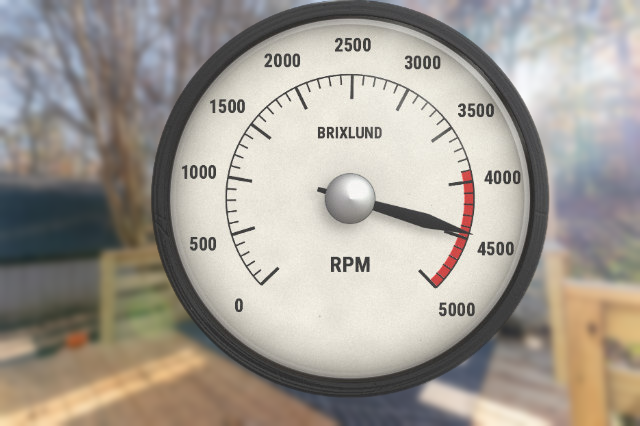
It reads 4450 rpm
